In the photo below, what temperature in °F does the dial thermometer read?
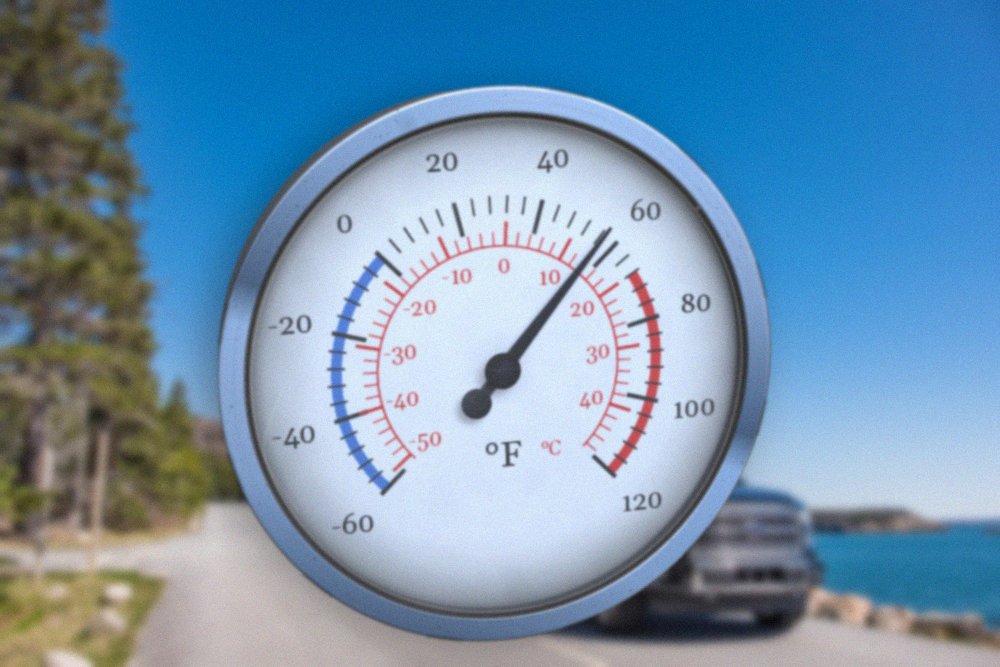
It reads 56 °F
